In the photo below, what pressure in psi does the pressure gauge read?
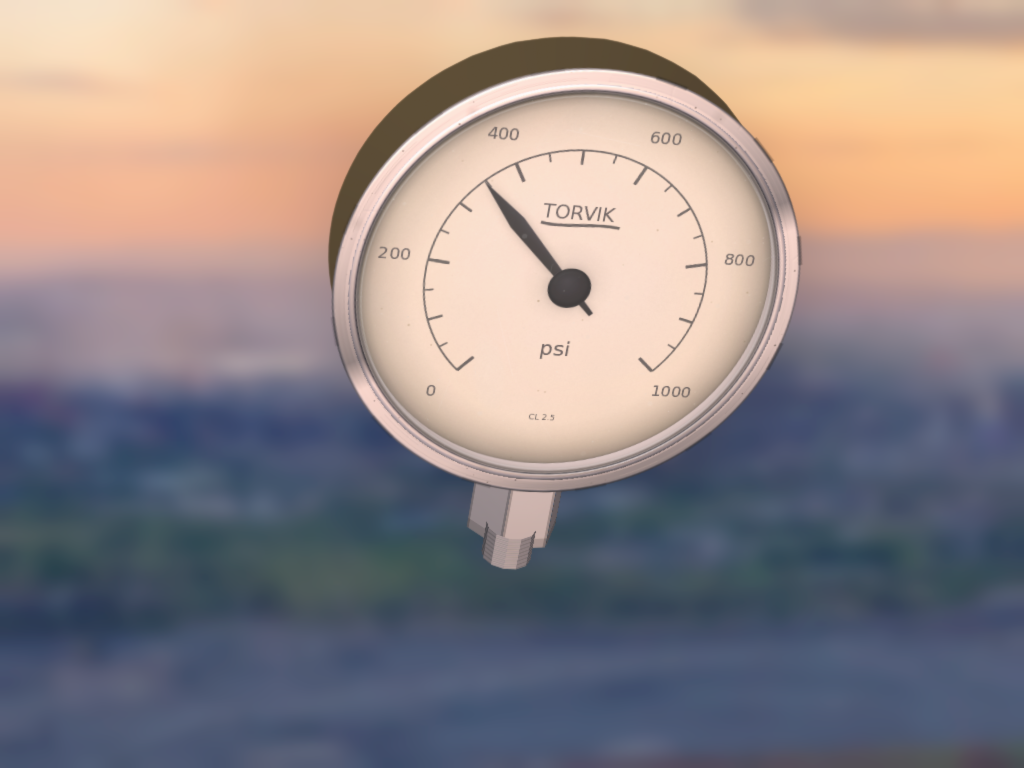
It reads 350 psi
